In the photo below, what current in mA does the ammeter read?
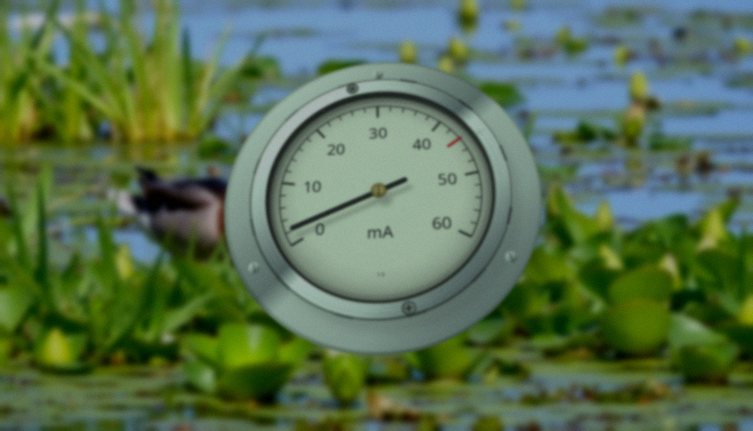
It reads 2 mA
